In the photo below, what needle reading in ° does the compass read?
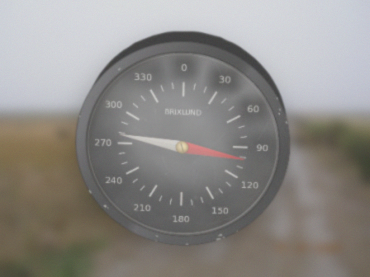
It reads 100 °
